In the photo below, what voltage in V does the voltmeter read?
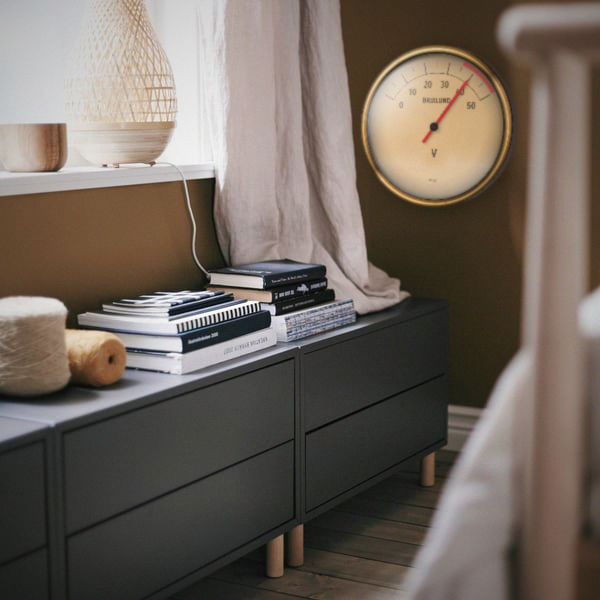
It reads 40 V
